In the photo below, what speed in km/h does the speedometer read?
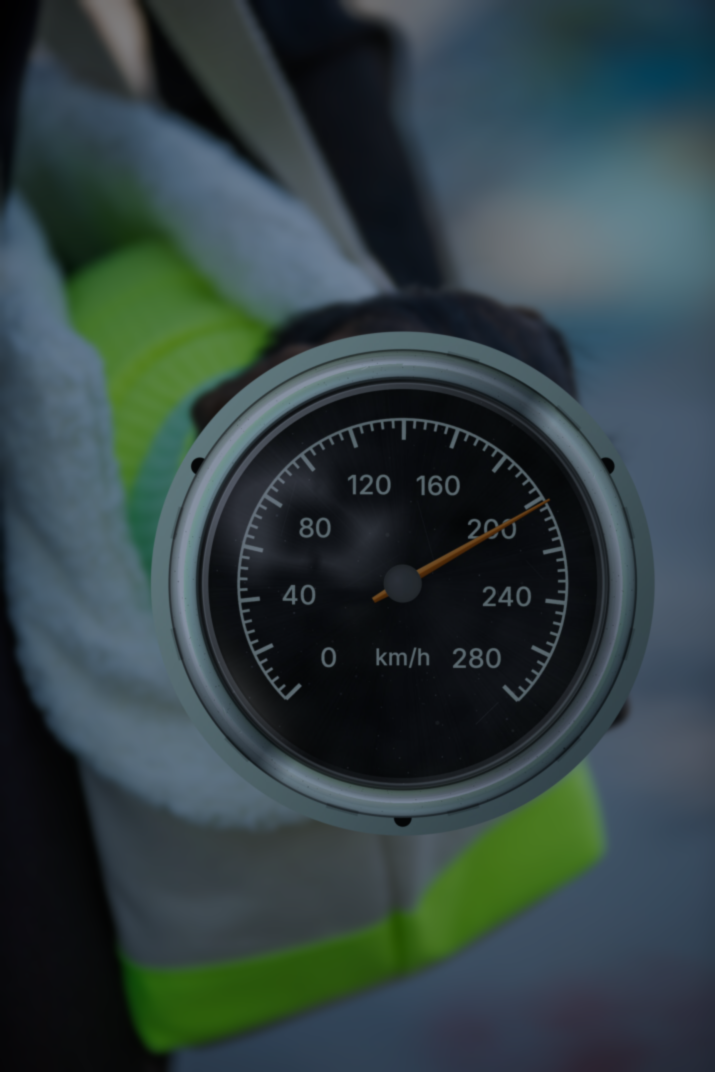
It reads 202 km/h
